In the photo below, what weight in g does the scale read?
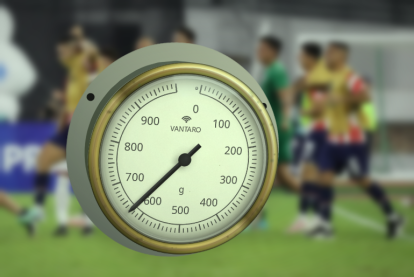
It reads 630 g
